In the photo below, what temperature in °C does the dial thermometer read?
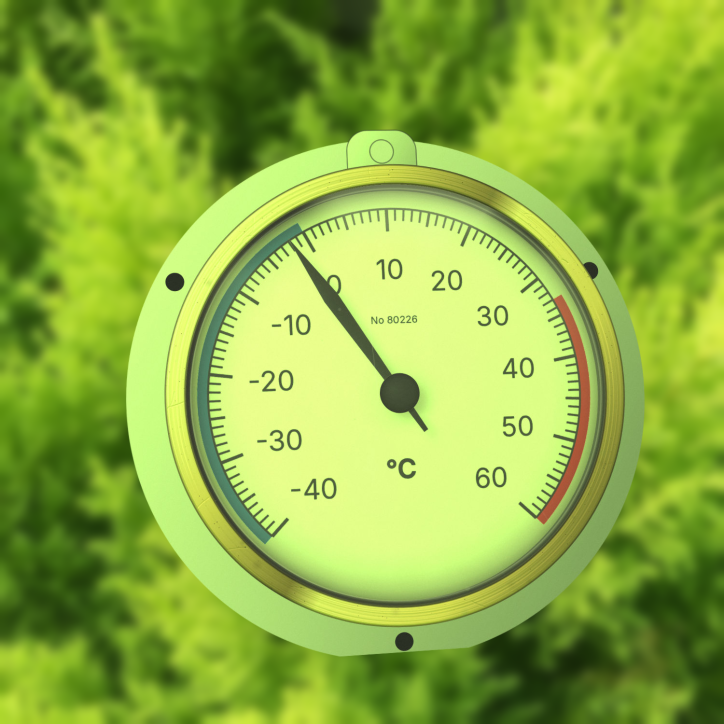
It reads -2 °C
